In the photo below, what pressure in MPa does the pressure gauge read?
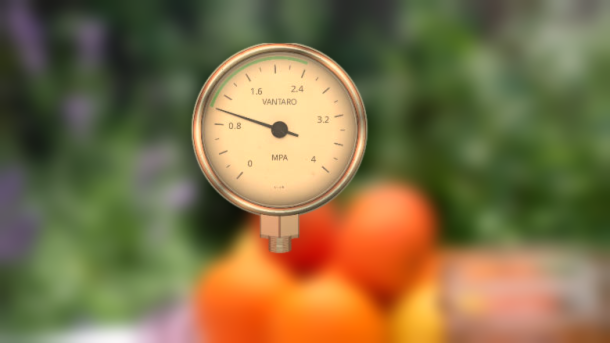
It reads 1 MPa
